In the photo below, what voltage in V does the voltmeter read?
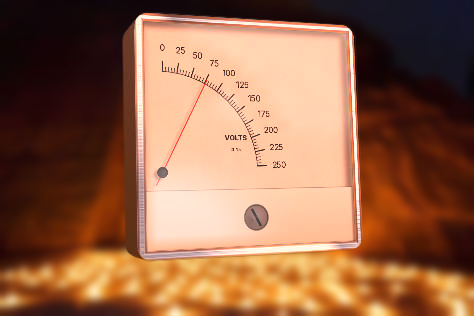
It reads 75 V
